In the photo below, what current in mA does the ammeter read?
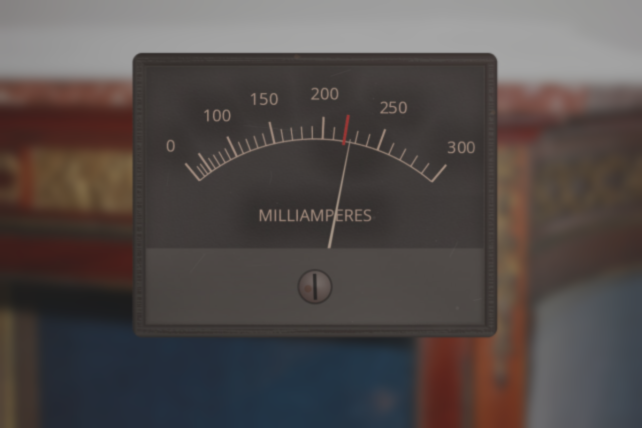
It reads 225 mA
